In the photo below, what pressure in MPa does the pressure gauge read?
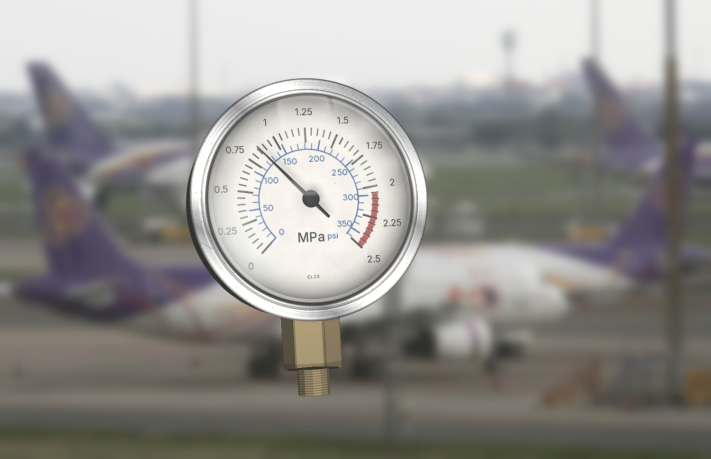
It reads 0.85 MPa
